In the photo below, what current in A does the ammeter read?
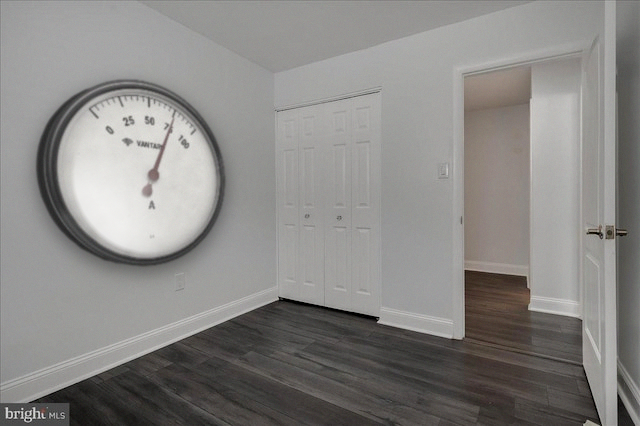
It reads 75 A
